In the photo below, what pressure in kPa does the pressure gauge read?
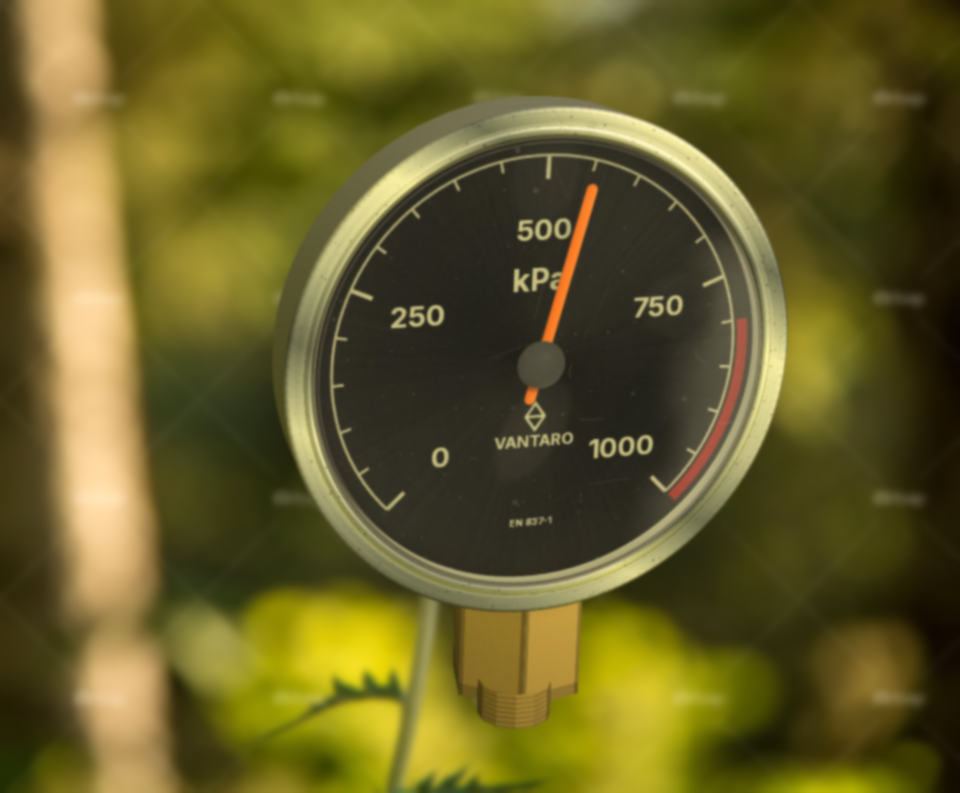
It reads 550 kPa
